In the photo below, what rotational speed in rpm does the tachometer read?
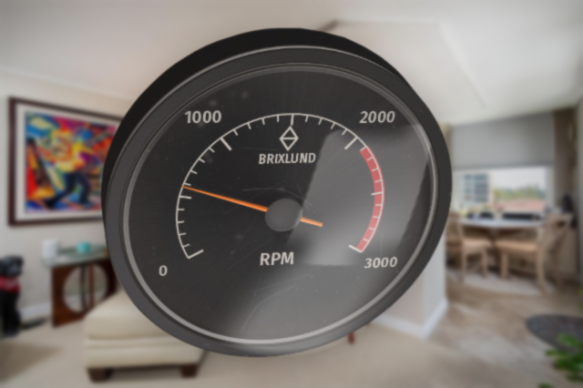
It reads 600 rpm
